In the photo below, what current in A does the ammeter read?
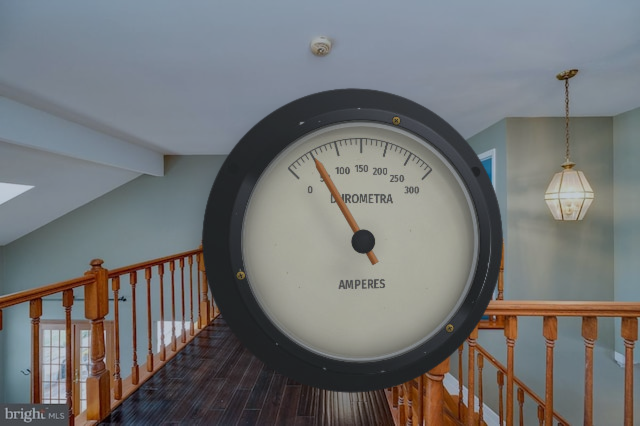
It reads 50 A
